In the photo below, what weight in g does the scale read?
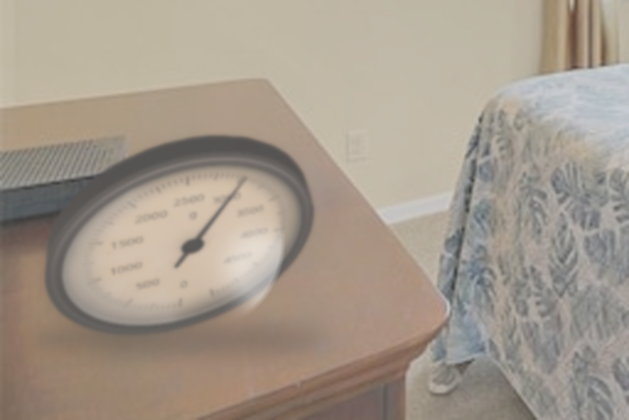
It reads 3000 g
